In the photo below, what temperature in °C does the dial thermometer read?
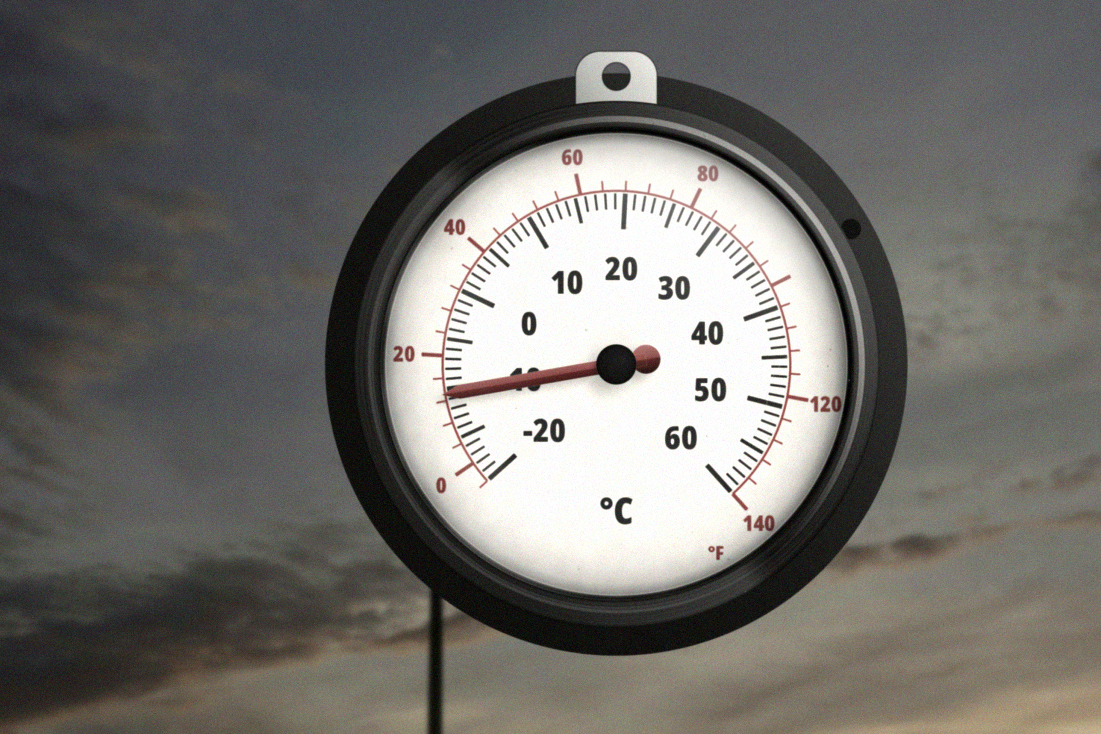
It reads -10.5 °C
